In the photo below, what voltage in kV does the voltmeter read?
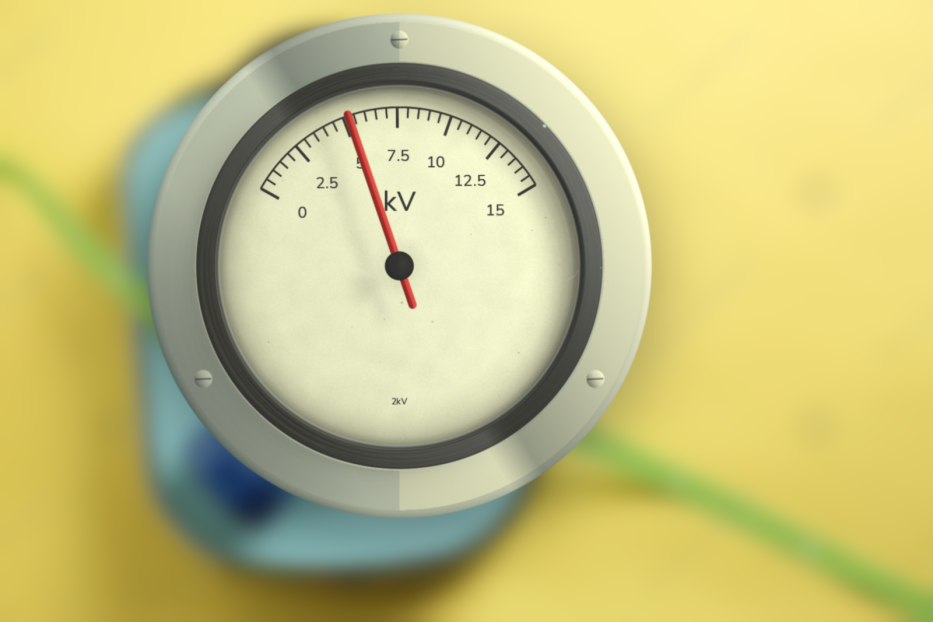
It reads 5.25 kV
